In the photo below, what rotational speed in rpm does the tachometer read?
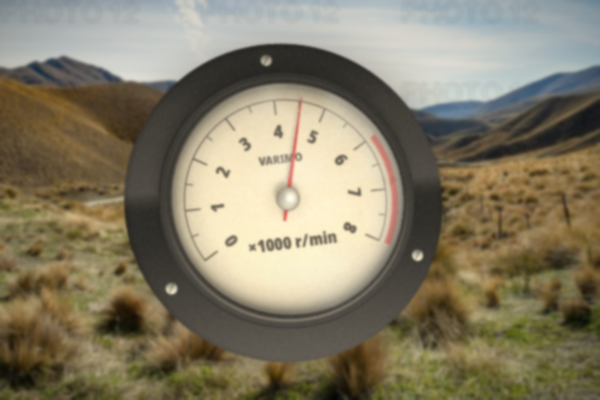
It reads 4500 rpm
